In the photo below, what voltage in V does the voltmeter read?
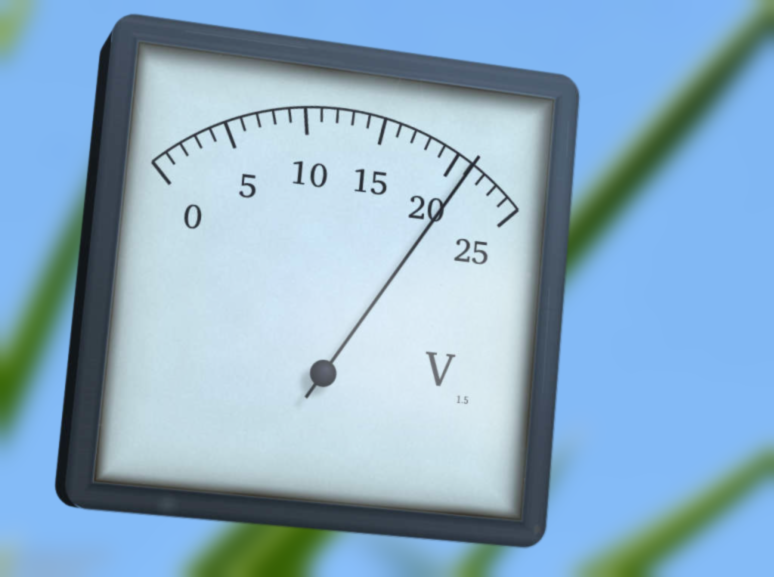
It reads 21 V
